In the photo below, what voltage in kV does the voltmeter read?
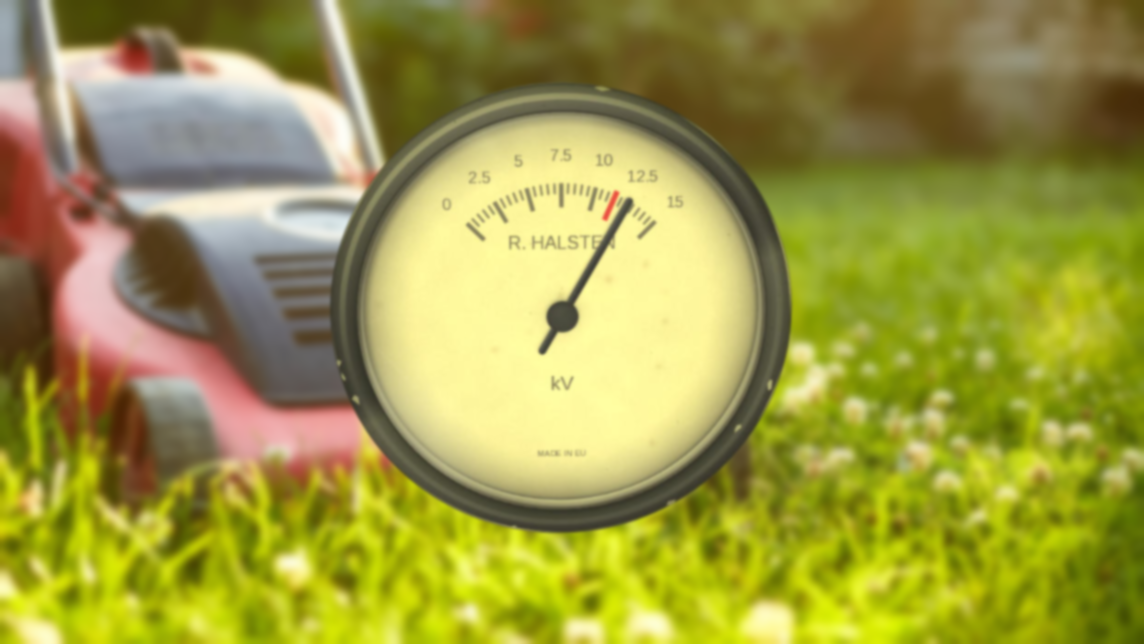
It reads 12.5 kV
